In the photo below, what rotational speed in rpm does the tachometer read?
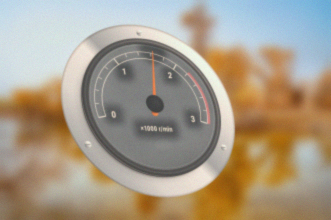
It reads 1600 rpm
